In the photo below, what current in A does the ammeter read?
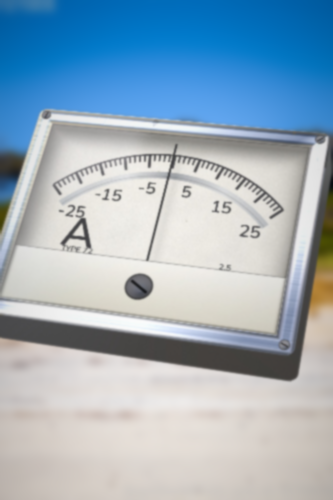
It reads 0 A
